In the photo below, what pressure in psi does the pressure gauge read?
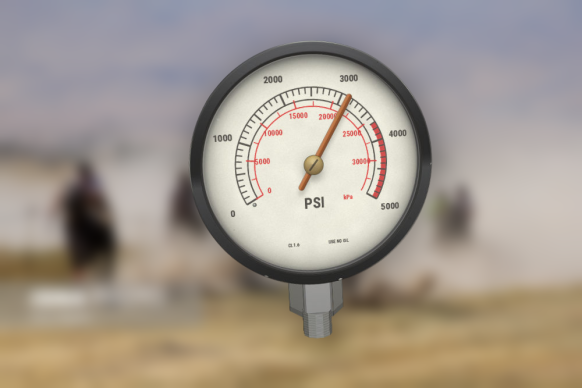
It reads 3100 psi
